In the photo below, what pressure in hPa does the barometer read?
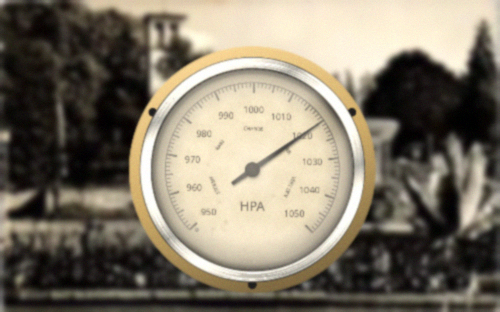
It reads 1020 hPa
